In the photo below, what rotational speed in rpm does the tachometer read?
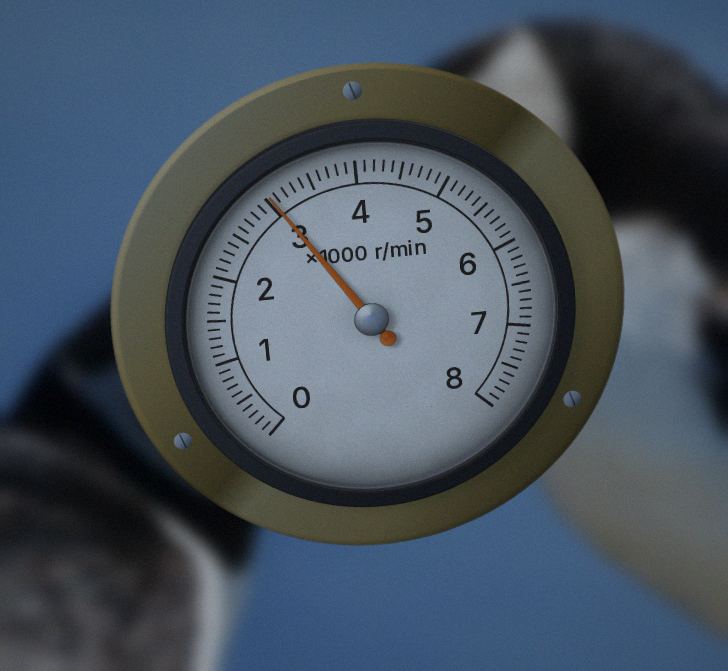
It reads 3050 rpm
